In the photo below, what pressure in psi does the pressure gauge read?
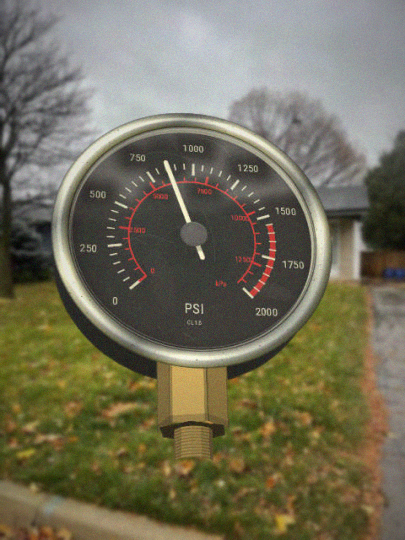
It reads 850 psi
